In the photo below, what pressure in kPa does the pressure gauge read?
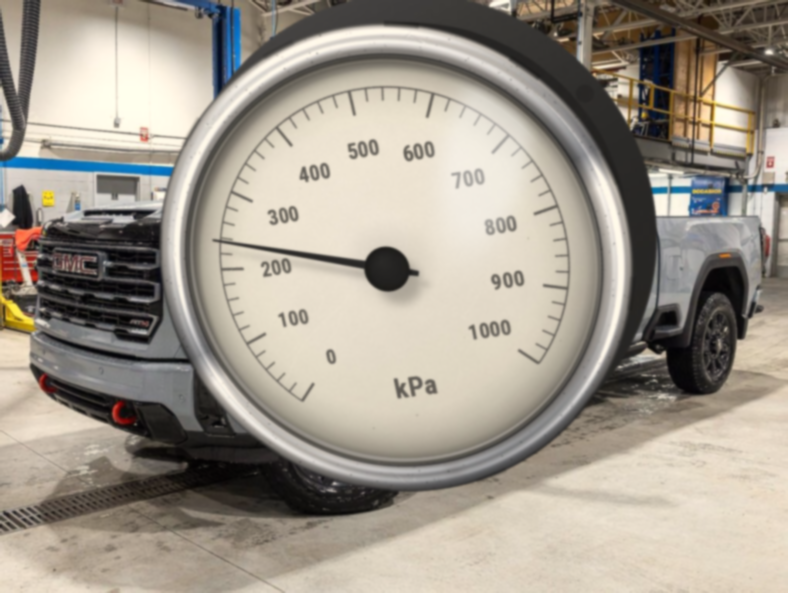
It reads 240 kPa
